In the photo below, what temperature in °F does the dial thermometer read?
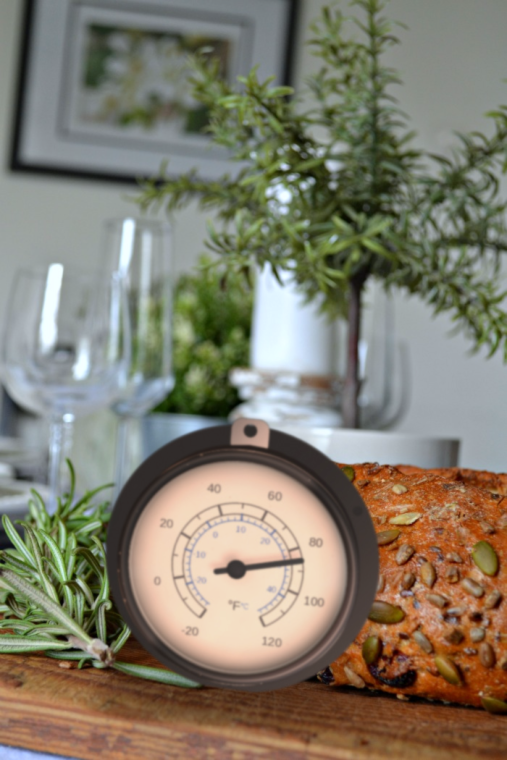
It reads 85 °F
